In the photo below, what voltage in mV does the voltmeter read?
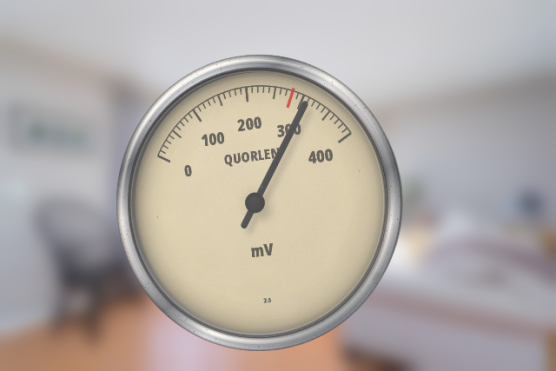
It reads 310 mV
